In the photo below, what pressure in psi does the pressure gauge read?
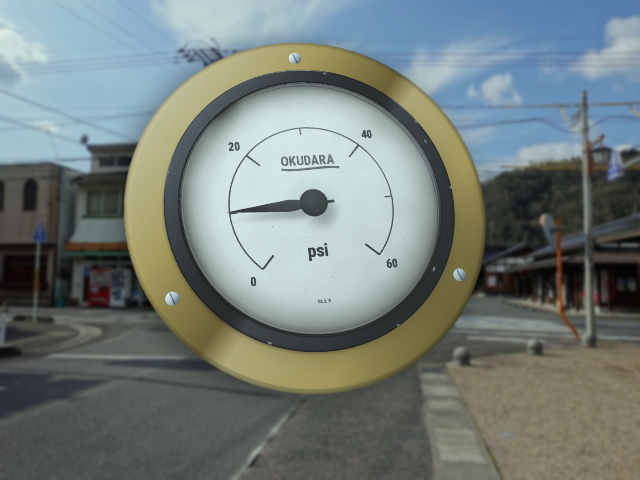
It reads 10 psi
